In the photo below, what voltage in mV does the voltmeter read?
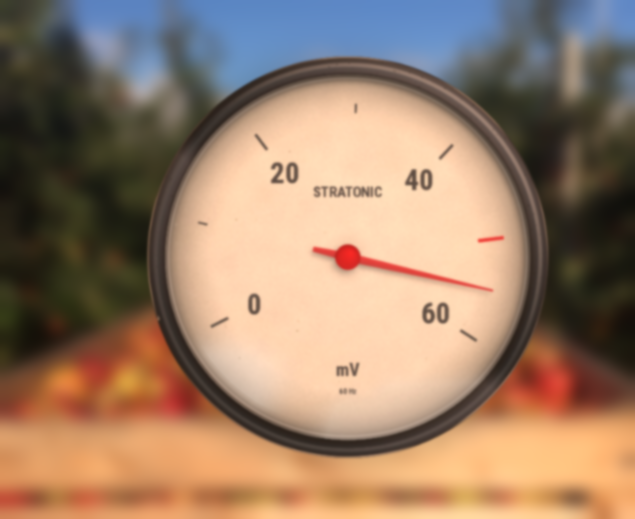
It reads 55 mV
